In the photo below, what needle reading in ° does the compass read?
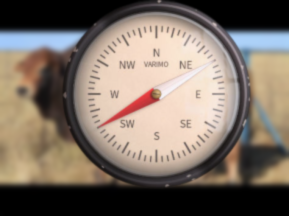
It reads 240 °
